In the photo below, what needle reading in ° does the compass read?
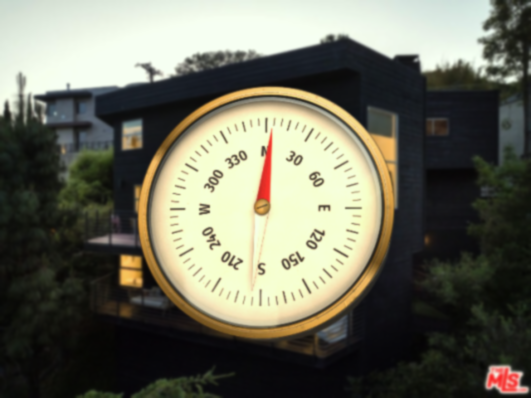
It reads 5 °
